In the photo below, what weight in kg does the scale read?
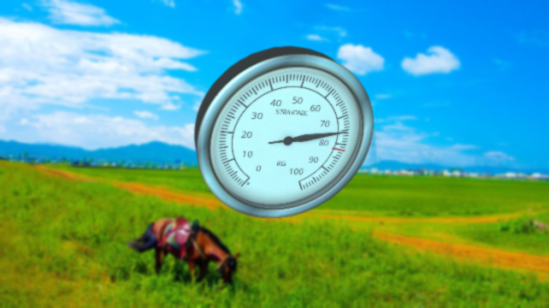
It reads 75 kg
